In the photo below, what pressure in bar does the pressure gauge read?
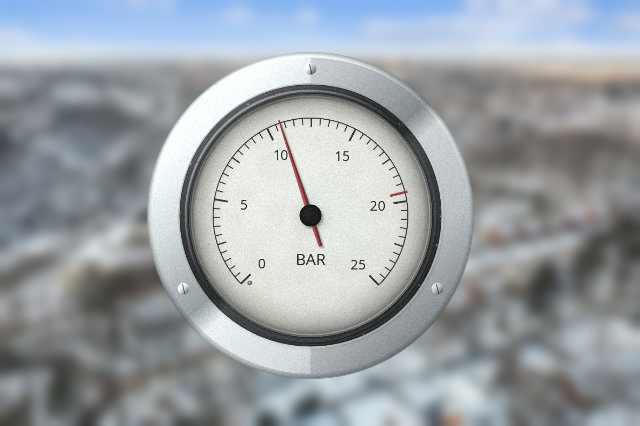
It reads 10.75 bar
